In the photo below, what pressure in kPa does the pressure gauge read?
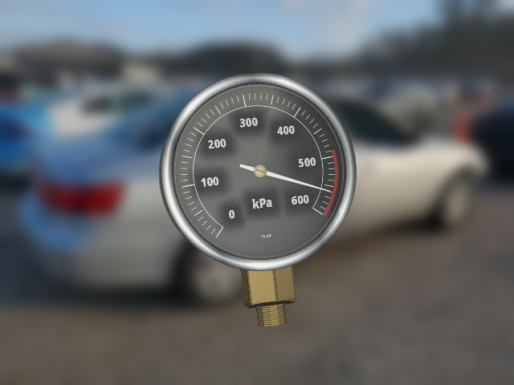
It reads 560 kPa
